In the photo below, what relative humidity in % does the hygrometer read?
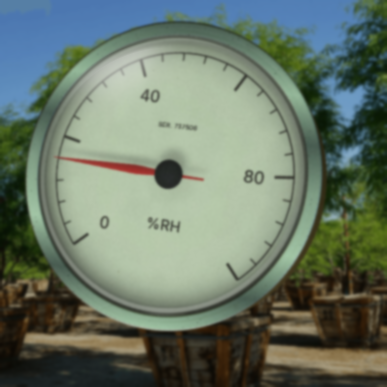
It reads 16 %
